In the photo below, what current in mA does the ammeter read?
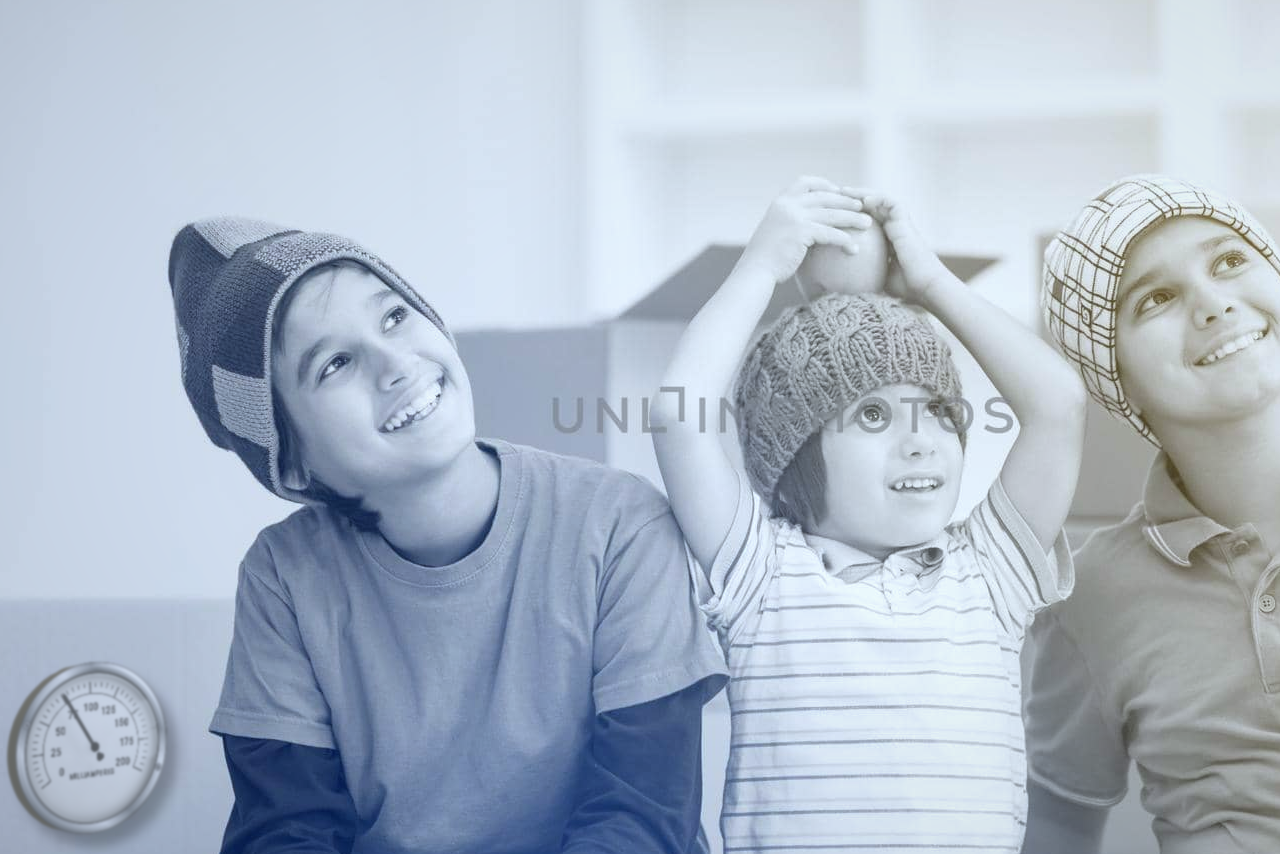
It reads 75 mA
